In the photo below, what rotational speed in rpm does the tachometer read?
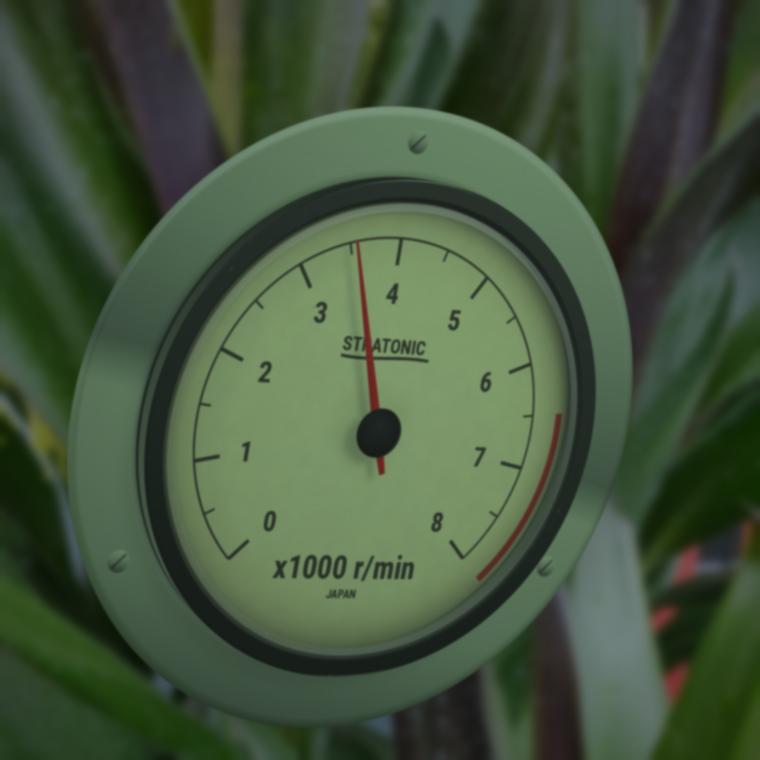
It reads 3500 rpm
